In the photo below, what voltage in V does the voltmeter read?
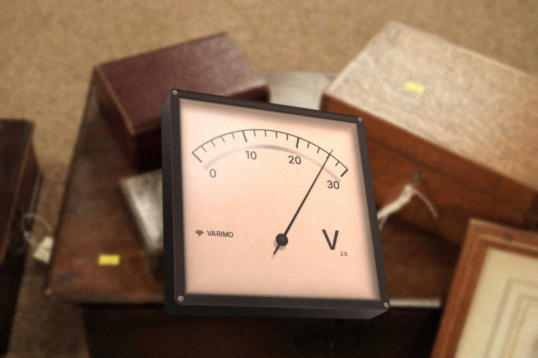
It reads 26 V
